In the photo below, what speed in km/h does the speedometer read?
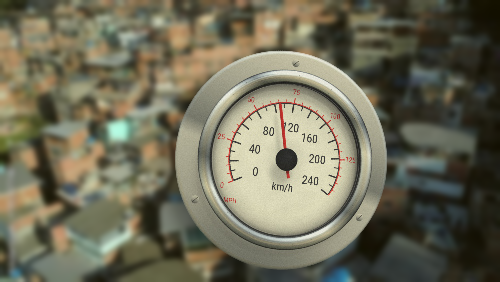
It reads 105 km/h
